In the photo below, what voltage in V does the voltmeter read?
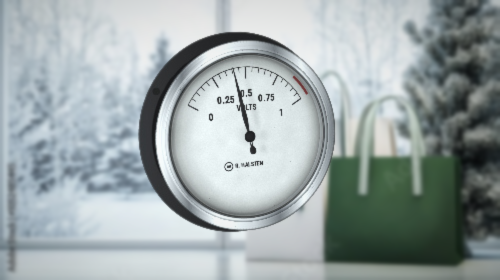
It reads 0.4 V
